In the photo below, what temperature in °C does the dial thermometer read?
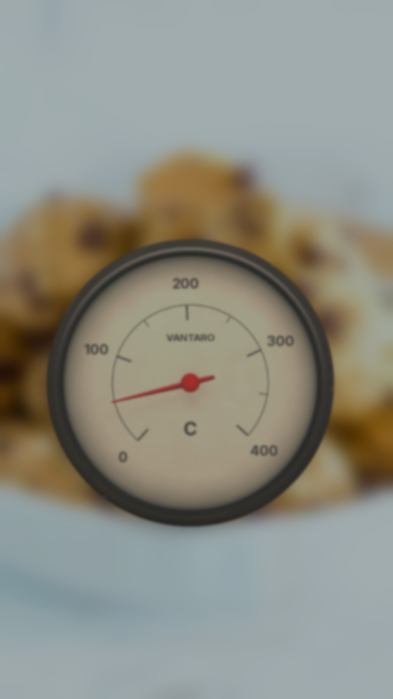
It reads 50 °C
